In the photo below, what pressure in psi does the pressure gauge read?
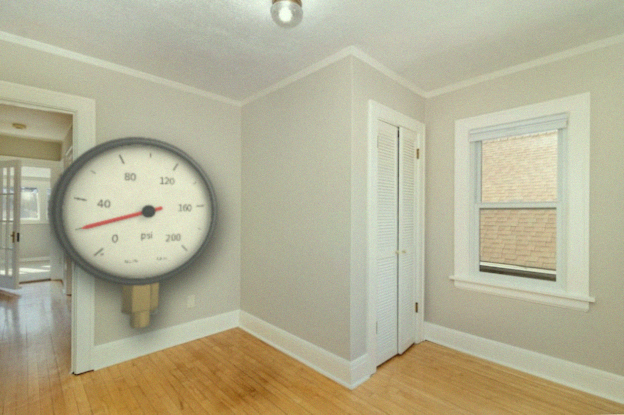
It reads 20 psi
